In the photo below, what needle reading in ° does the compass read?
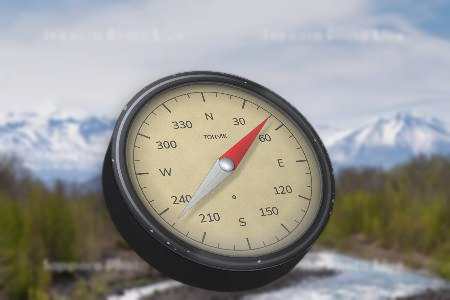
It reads 50 °
